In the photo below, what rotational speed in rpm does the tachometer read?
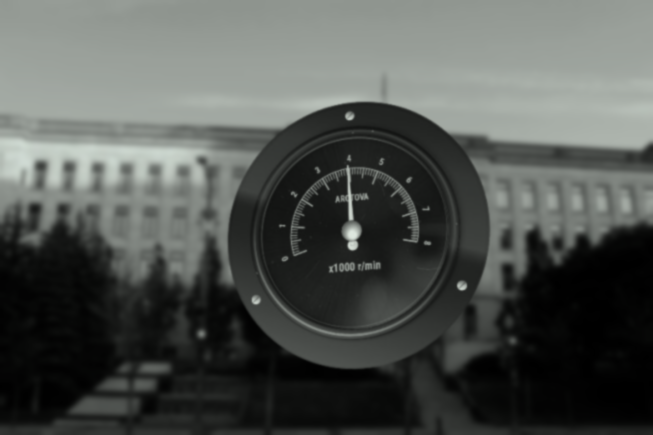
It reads 4000 rpm
